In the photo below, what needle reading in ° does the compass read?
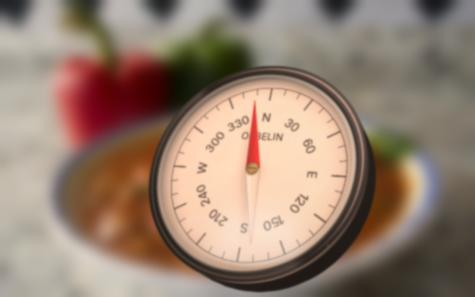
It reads 350 °
